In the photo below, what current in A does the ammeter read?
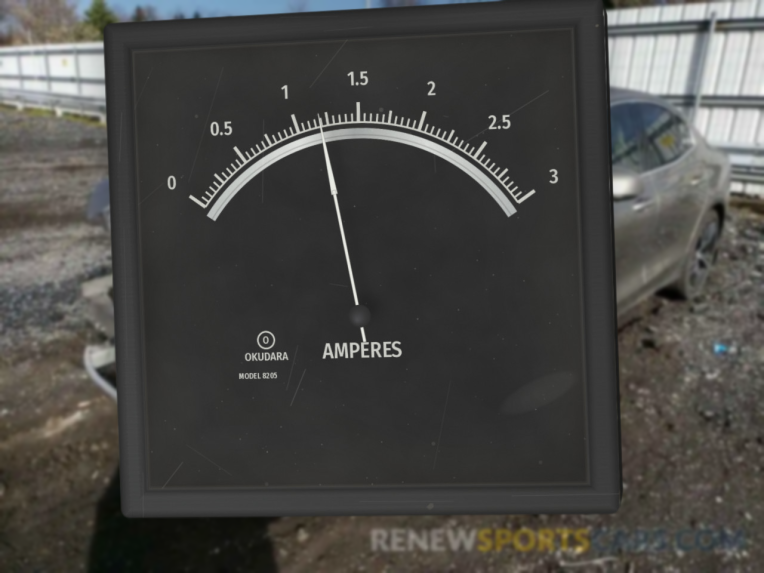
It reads 1.2 A
